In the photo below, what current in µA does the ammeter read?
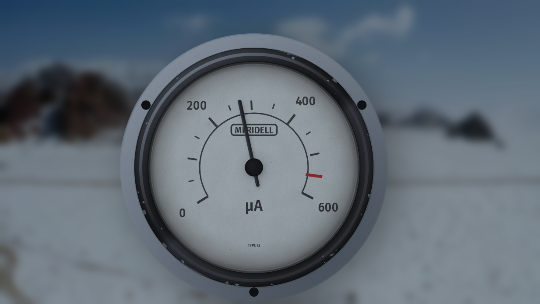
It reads 275 µA
